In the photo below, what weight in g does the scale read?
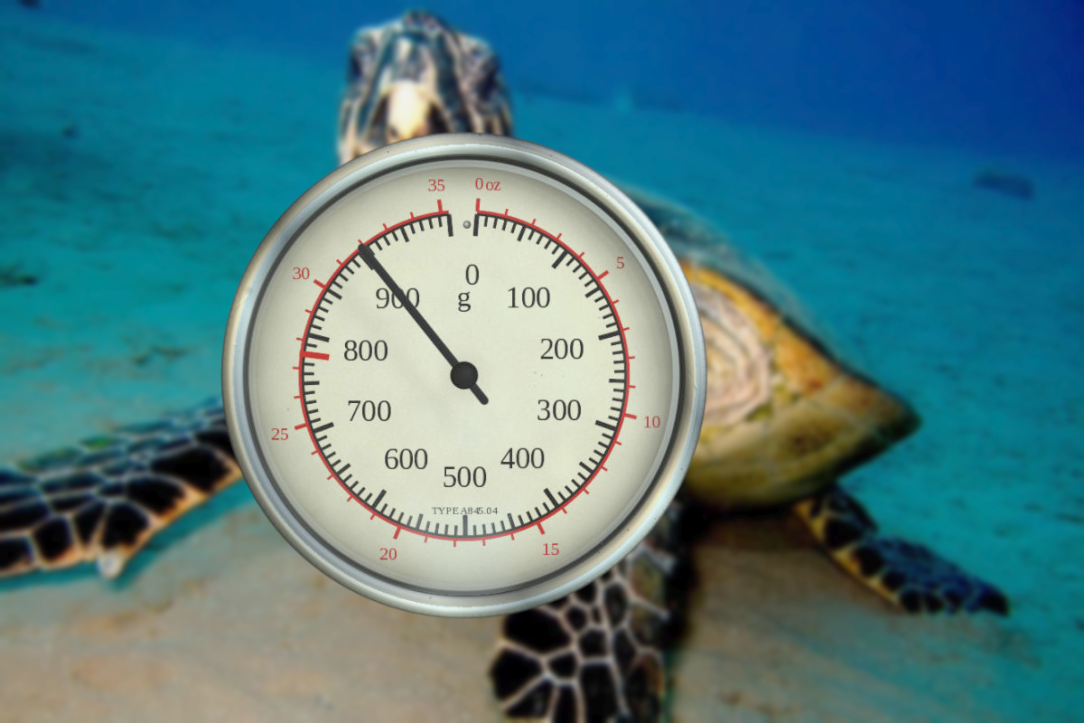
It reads 905 g
